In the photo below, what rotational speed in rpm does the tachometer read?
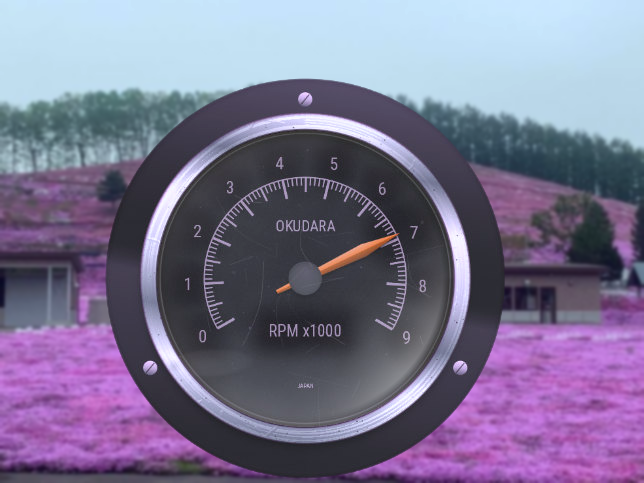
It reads 6900 rpm
